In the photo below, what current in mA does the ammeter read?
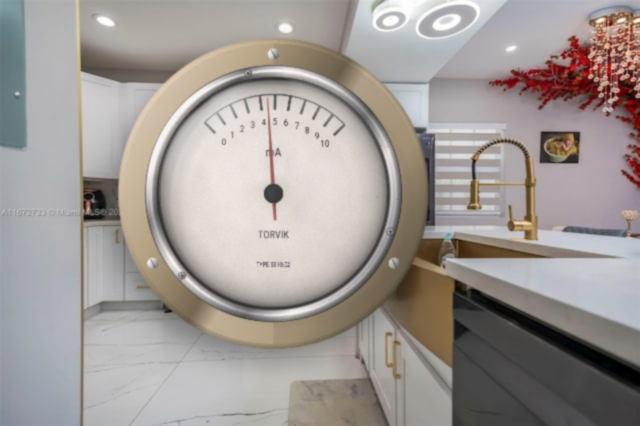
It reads 4.5 mA
